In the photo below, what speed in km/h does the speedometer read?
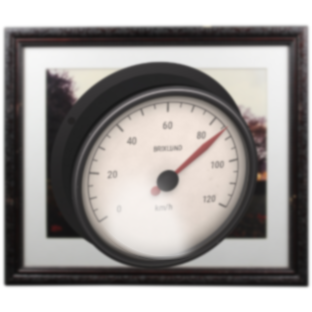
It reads 85 km/h
